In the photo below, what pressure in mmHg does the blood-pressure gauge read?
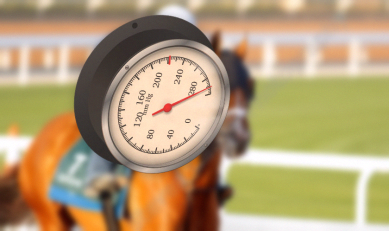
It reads 290 mmHg
